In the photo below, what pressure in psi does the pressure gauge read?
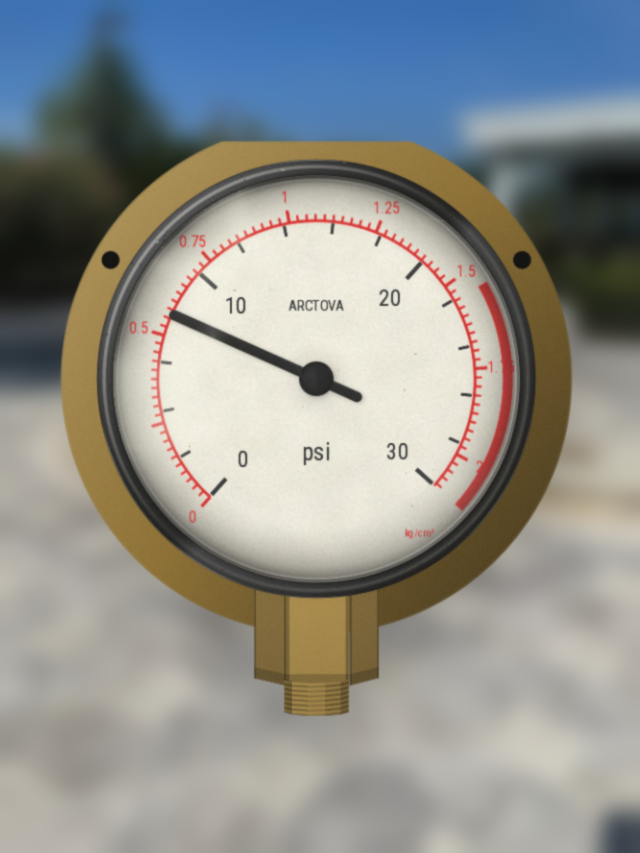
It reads 8 psi
